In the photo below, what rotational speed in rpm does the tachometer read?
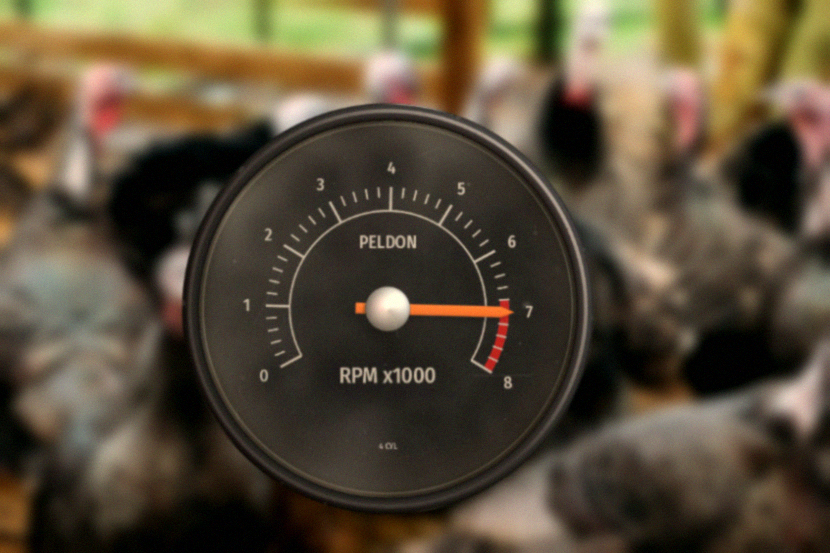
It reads 7000 rpm
